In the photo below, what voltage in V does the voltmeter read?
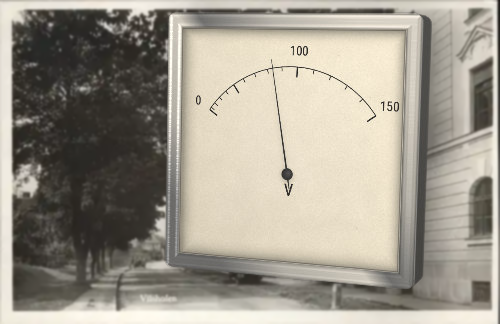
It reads 85 V
